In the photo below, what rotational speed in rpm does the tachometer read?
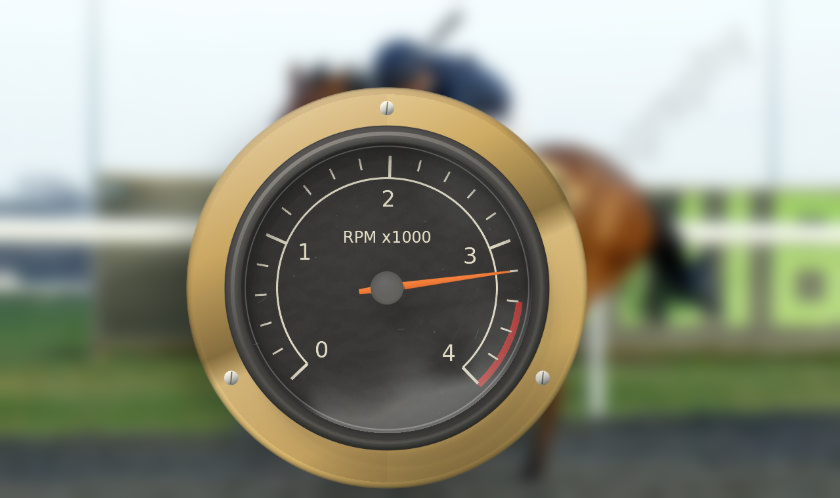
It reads 3200 rpm
